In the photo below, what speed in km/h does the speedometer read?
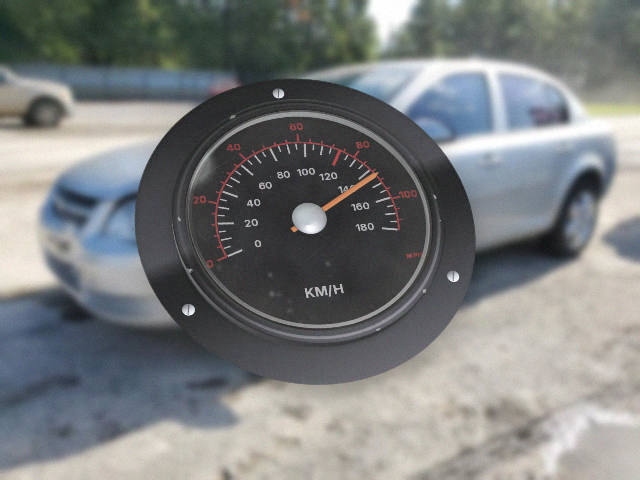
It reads 145 km/h
